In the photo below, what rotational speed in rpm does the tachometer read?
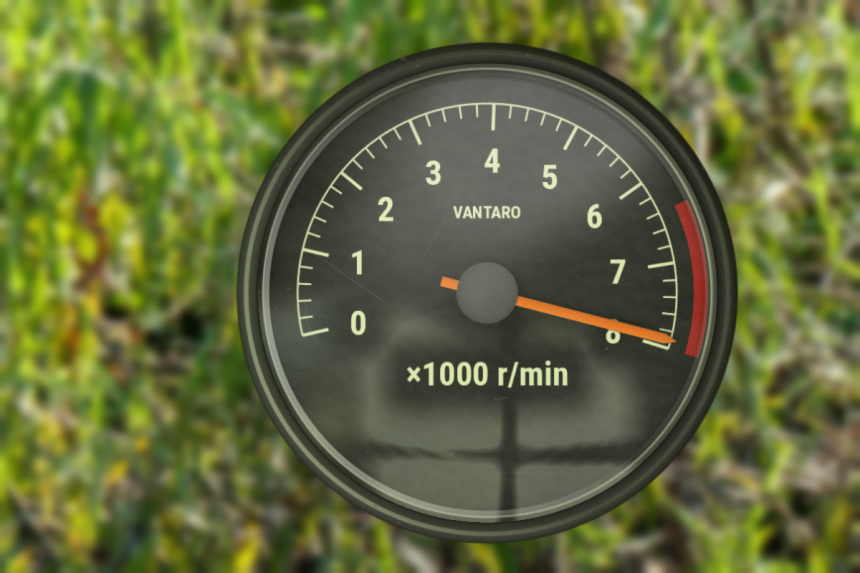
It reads 7900 rpm
